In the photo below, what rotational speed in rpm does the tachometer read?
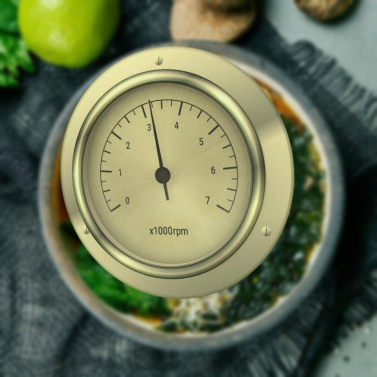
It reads 3250 rpm
